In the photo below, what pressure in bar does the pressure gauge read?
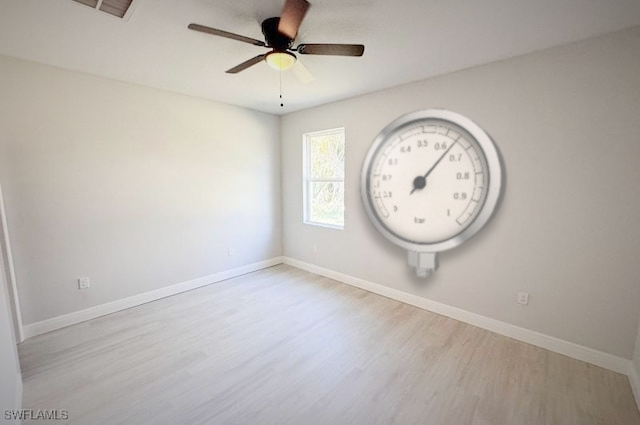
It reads 0.65 bar
